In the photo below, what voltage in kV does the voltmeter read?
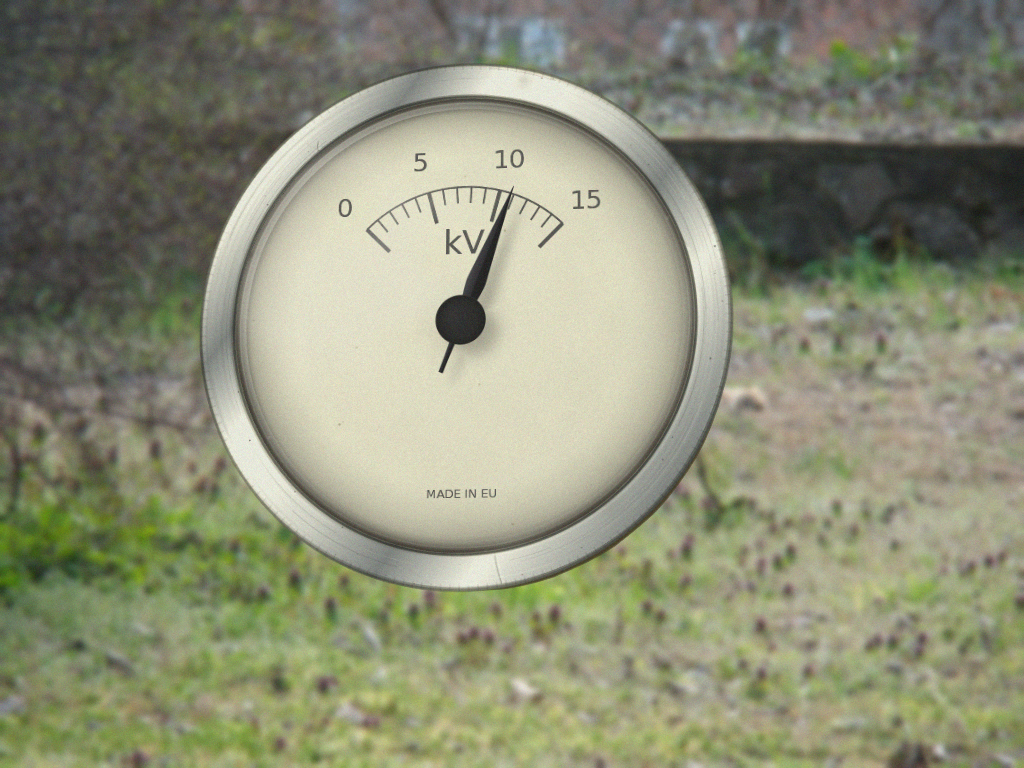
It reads 11 kV
